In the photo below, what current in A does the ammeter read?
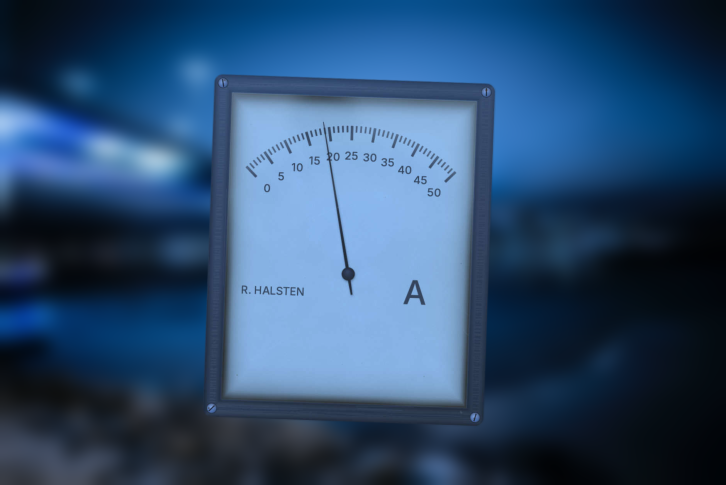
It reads 19 A
